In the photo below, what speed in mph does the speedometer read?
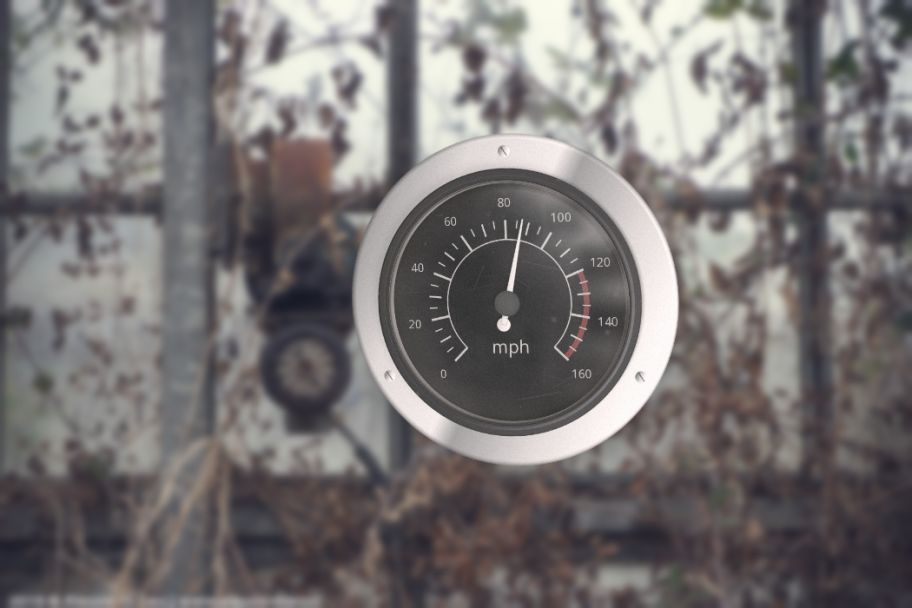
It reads 87.5 mph
